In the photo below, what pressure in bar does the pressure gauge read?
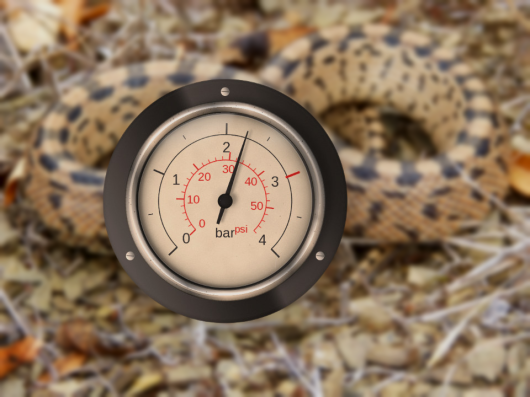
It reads 2.25 bar
